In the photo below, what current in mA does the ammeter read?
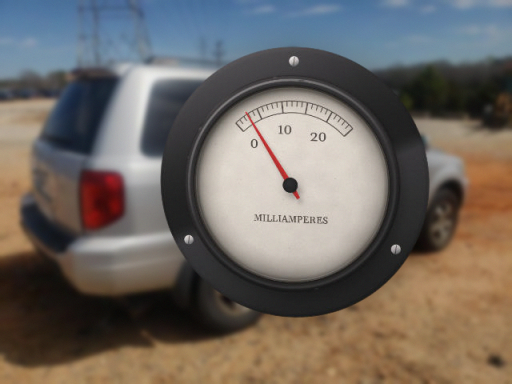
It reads 3 mA
